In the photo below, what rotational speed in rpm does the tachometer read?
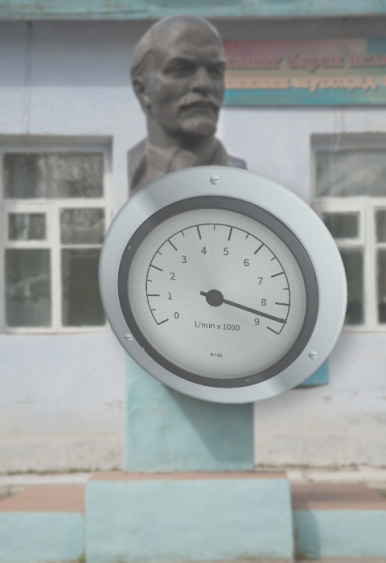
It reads 8500 rpm
